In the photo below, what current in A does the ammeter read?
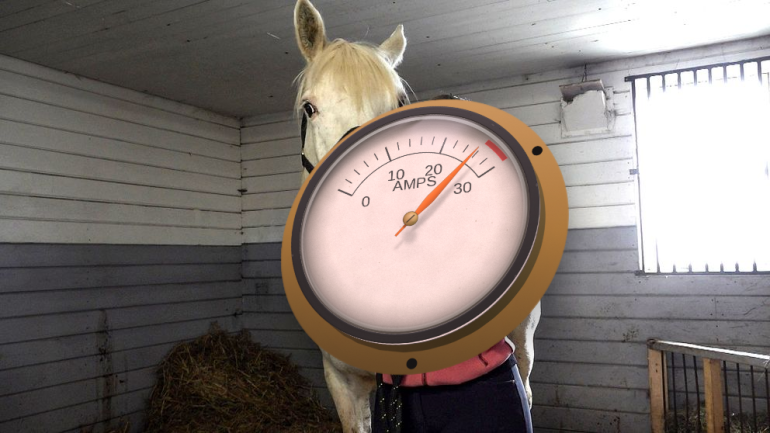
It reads 26 A
